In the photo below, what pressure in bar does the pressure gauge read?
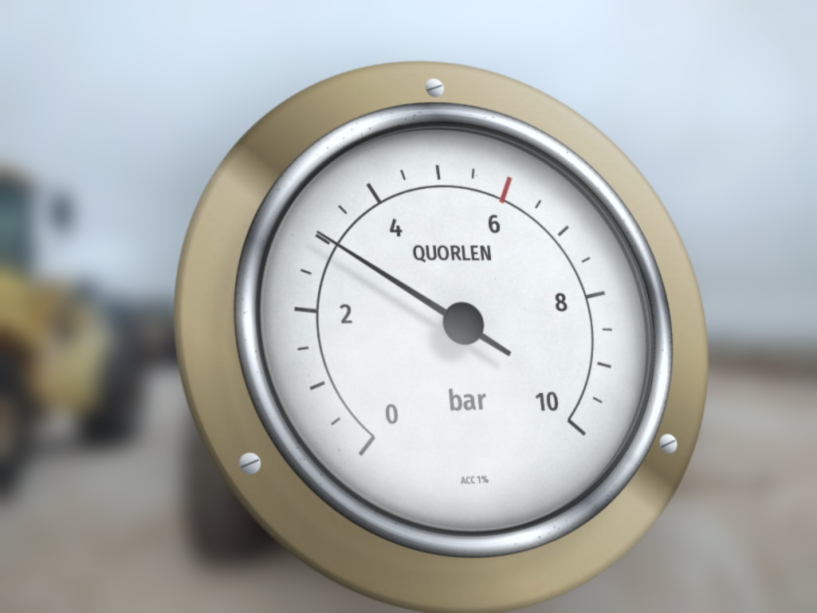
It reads 3 bar
